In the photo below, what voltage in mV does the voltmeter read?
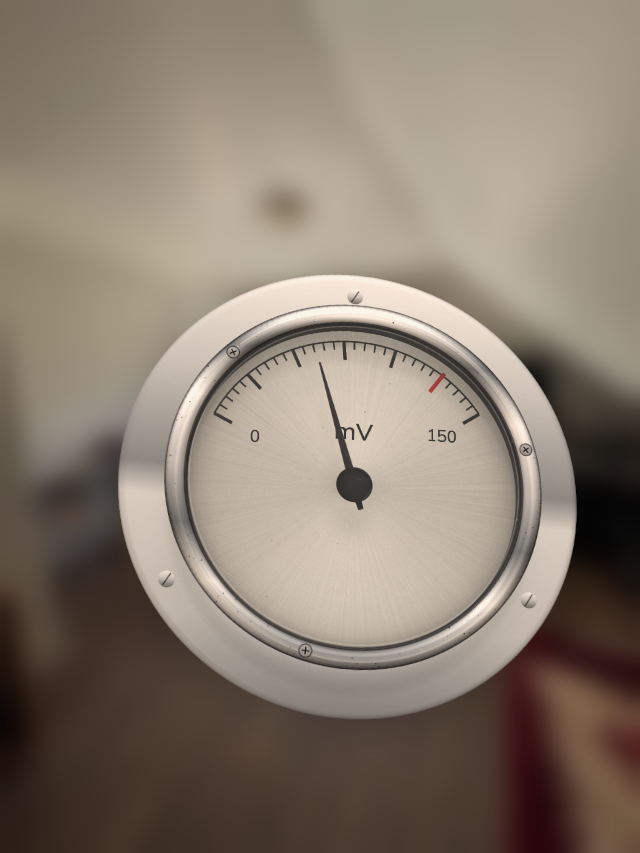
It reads 60 mV
